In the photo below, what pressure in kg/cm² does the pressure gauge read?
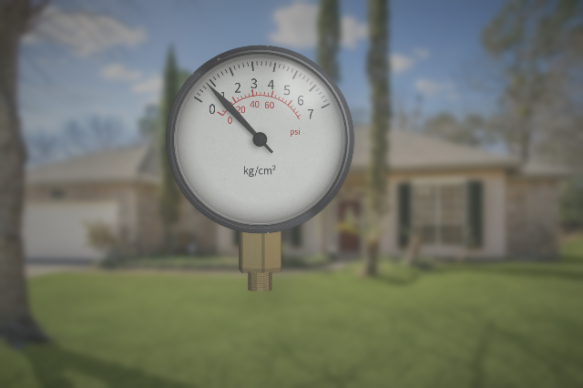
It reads 0.8 kg/cm²
